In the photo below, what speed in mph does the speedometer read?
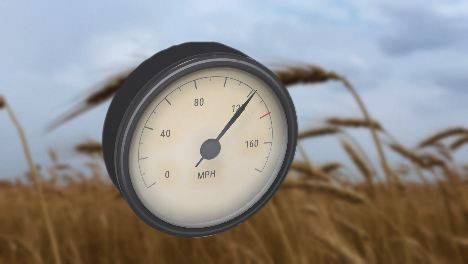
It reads 120 mph
